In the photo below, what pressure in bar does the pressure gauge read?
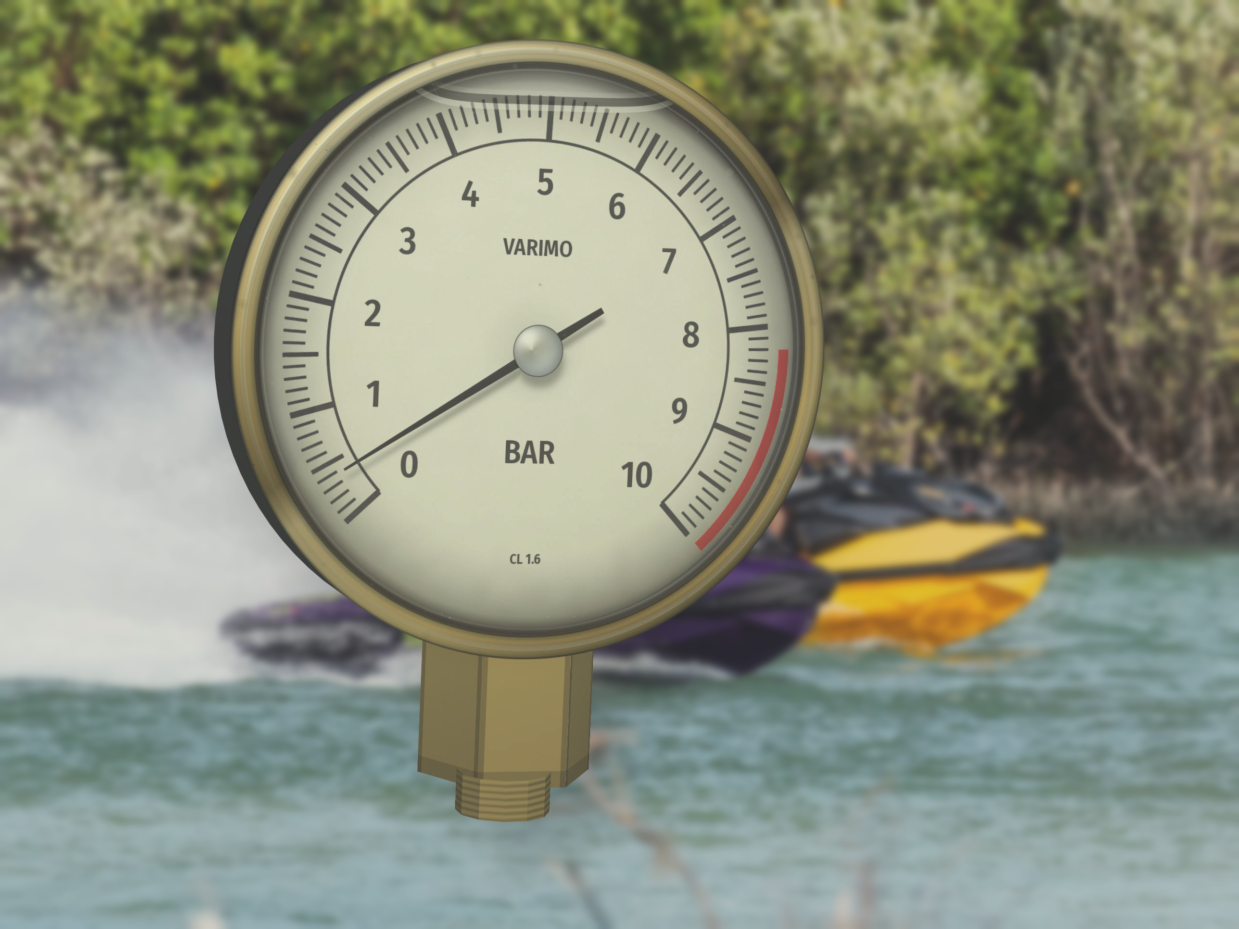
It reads 0.4 bar
